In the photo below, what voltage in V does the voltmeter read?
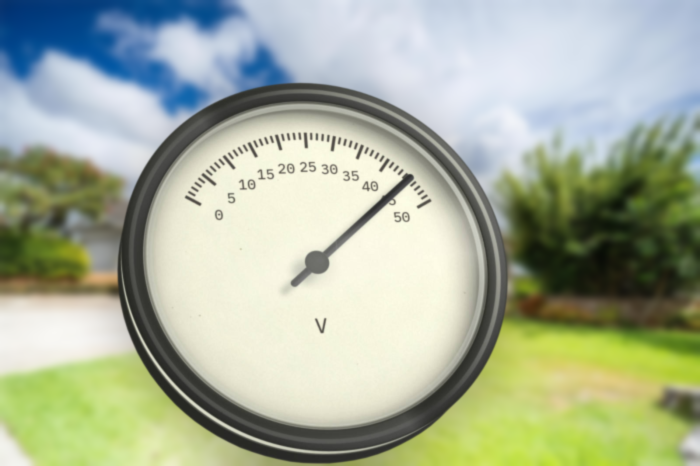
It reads 45 V
